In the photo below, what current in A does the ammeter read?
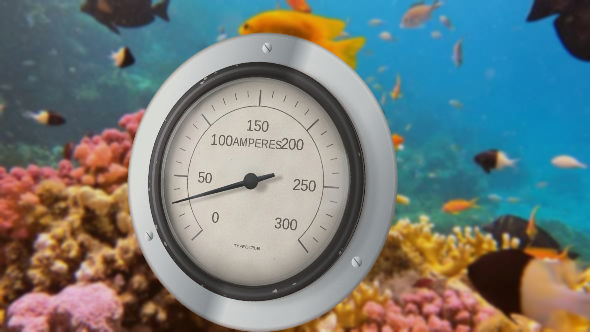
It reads 30 A
